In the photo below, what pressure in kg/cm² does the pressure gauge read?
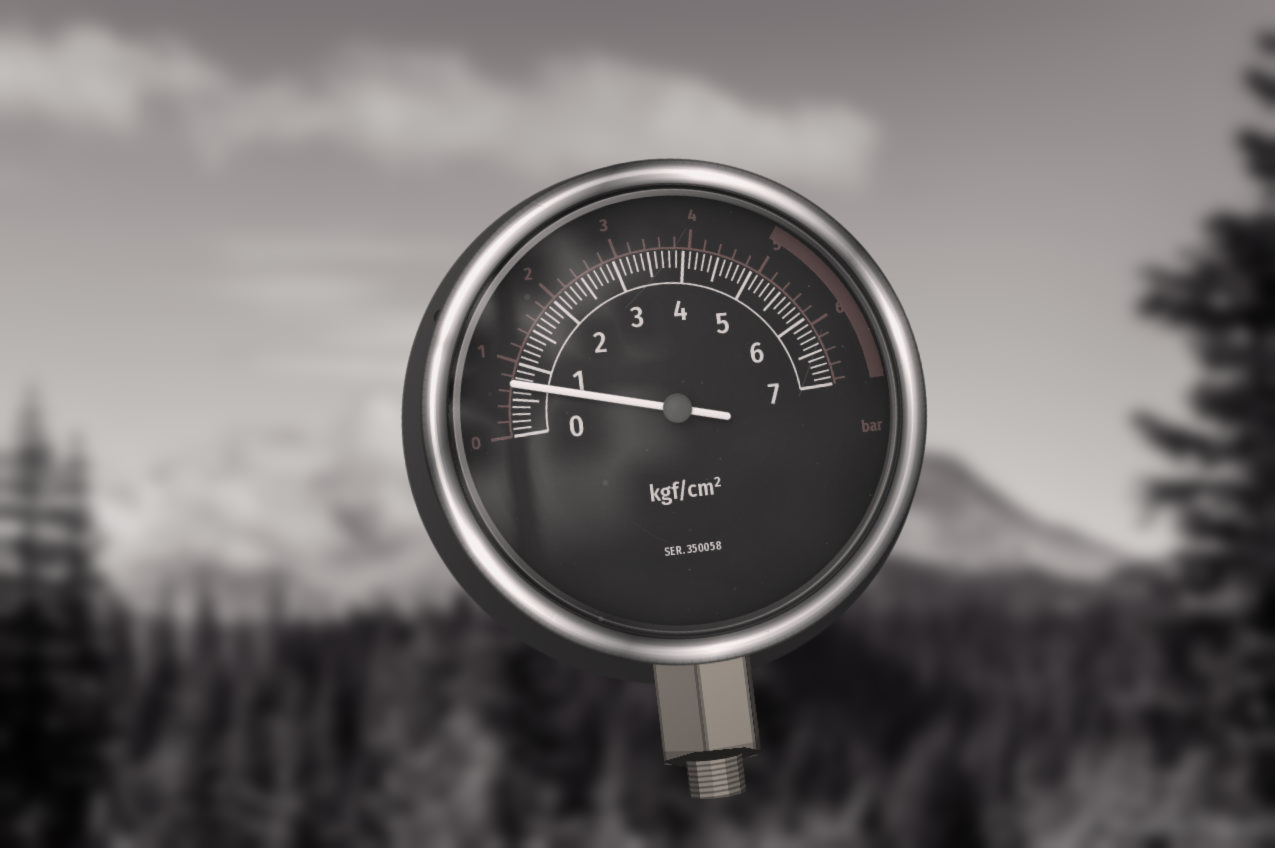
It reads 0.7 kg/cm²
